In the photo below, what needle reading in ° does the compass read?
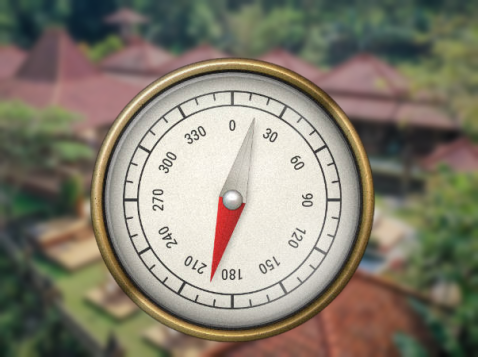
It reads 195 °
